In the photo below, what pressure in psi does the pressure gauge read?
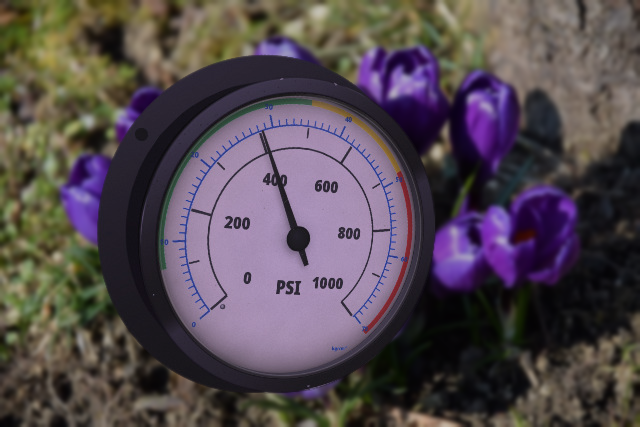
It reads 400 psi
